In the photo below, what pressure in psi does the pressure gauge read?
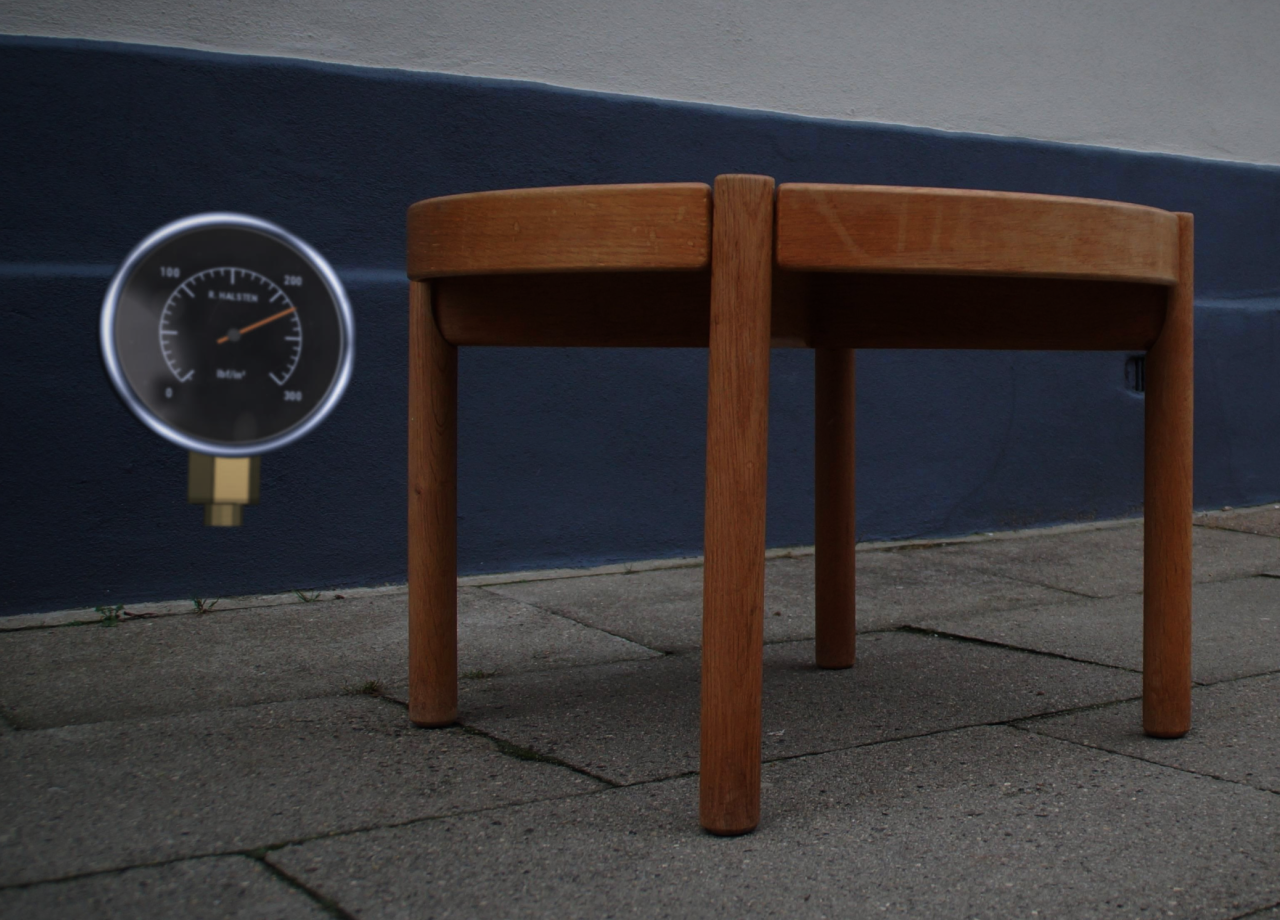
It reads 220 psi
